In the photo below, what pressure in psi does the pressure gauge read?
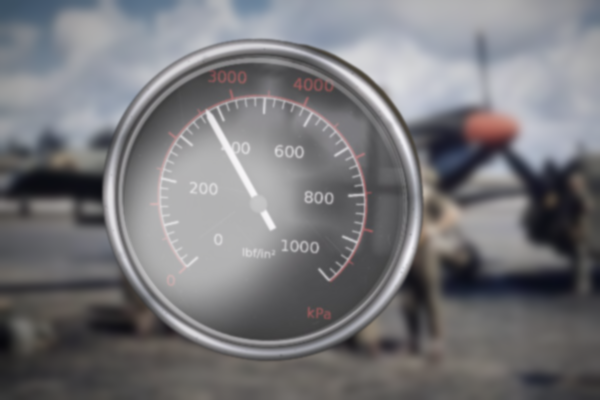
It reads 380 psi
